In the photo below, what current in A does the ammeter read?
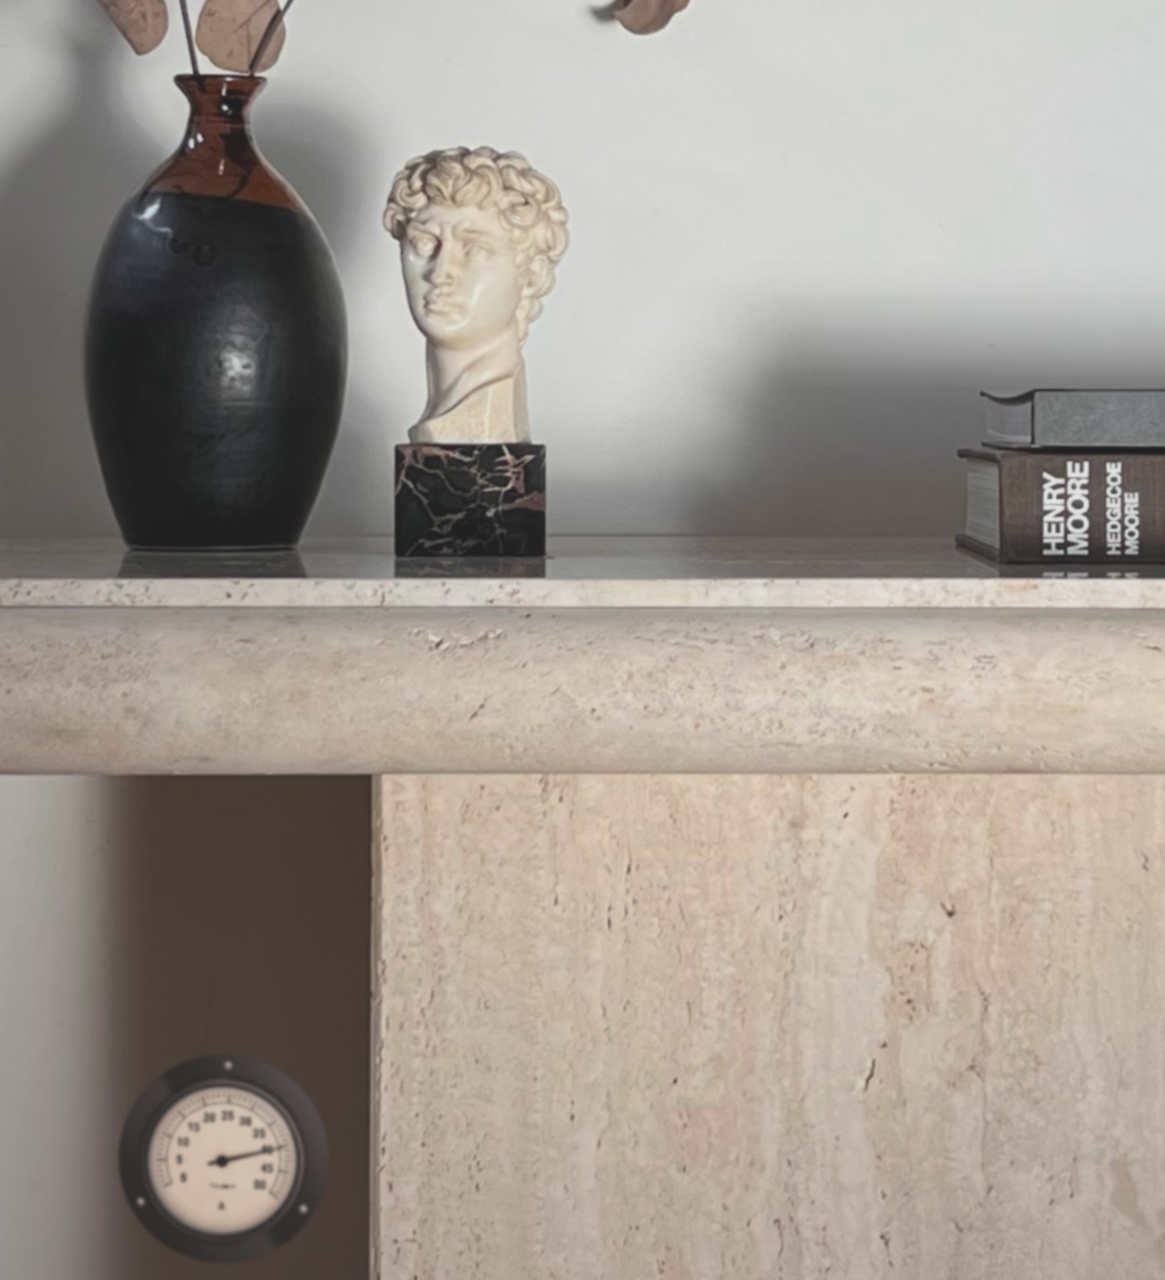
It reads 40 A
